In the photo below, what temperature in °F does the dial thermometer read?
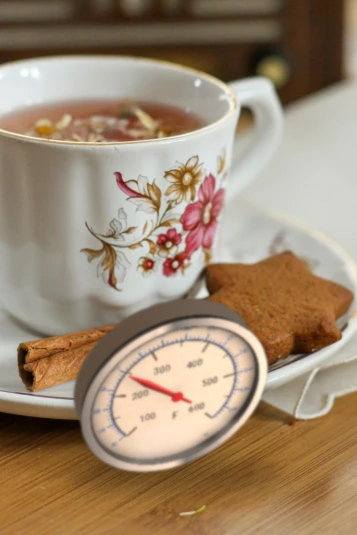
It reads 250 °F
